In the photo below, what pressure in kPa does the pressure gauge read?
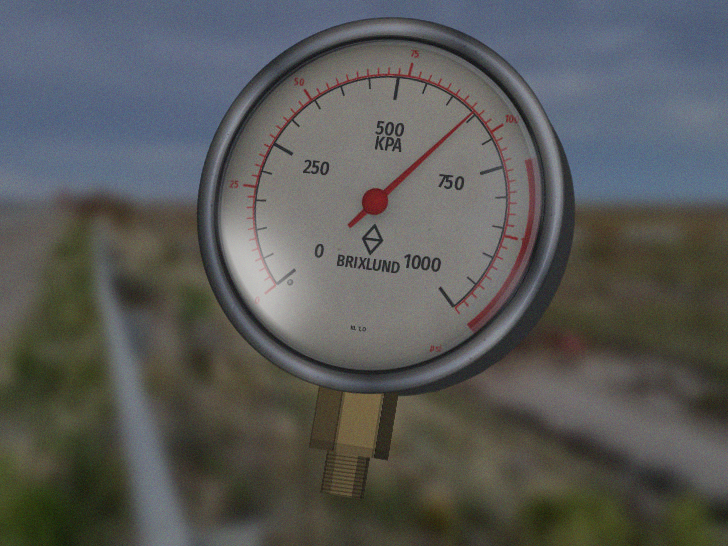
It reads 650 kPa
